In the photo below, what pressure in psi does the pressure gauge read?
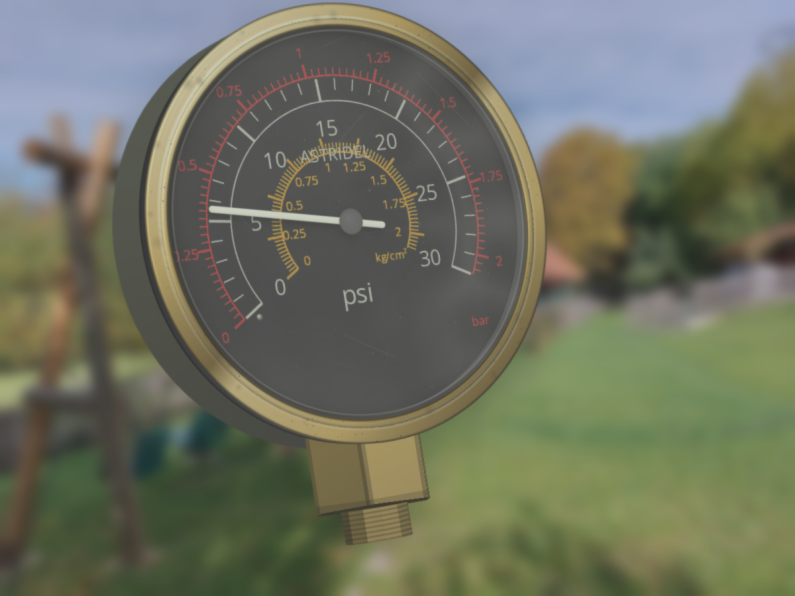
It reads 5.5 psi
